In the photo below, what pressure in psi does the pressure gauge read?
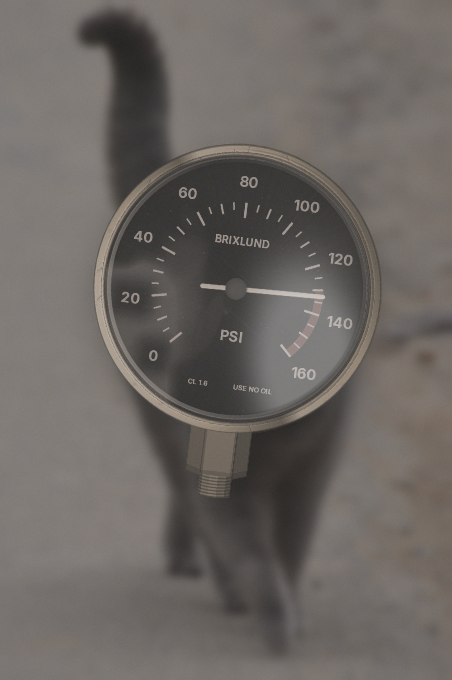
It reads 132.5 psi
